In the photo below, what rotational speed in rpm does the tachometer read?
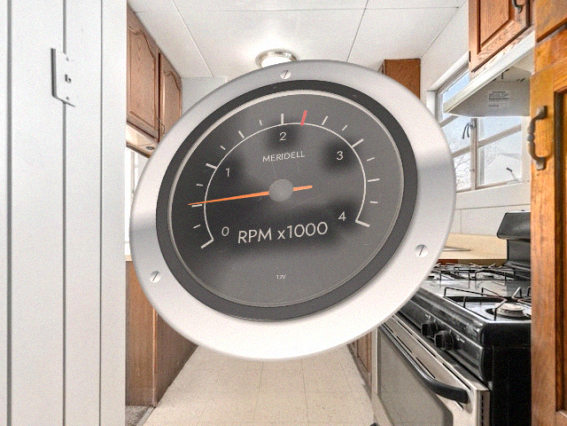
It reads 500 rpm
